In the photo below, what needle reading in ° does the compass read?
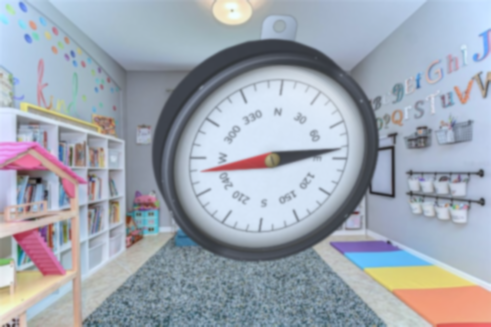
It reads 260 °
